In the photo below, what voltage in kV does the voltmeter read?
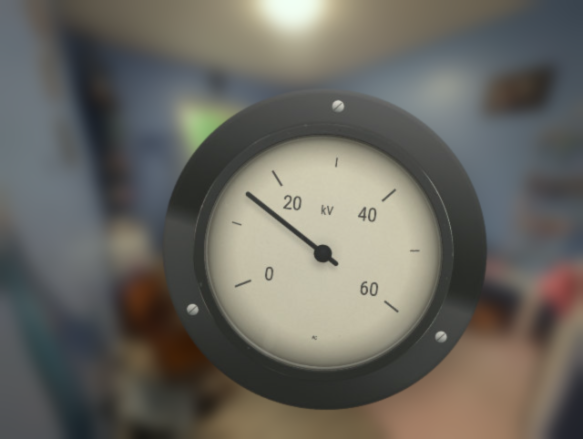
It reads 15 kV
